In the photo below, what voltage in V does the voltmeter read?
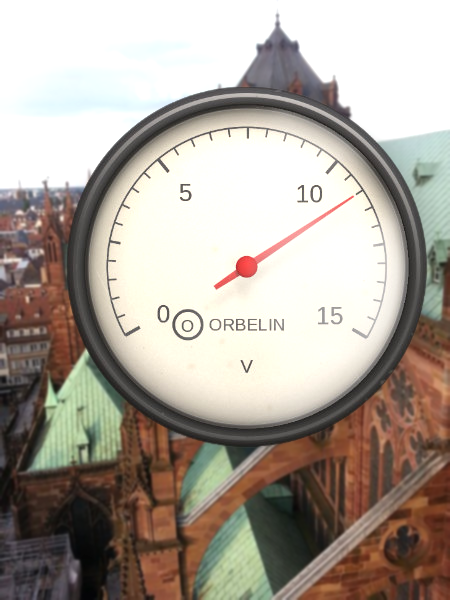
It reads 11 V
